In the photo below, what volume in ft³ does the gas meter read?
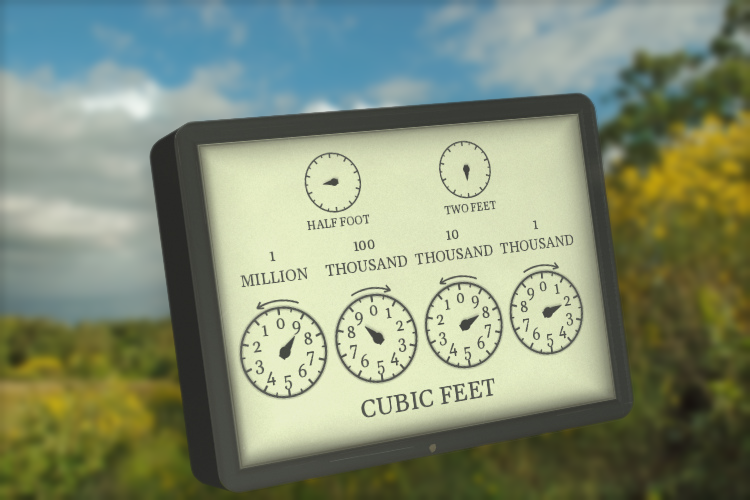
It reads 888200 ft³
